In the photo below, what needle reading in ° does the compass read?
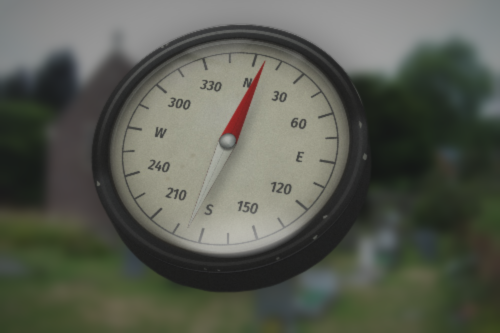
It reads 7.5 °
